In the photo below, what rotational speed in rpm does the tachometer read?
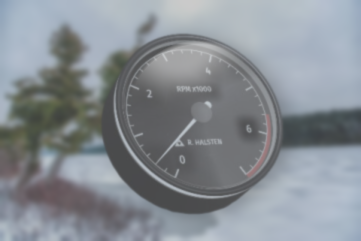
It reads 400 rpm
